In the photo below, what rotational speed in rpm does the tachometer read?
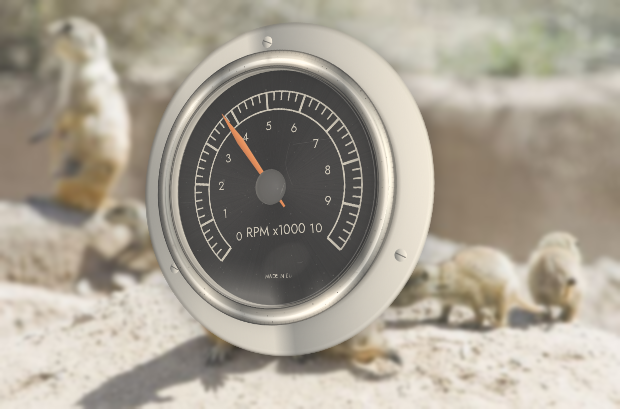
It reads 3800 rpm
